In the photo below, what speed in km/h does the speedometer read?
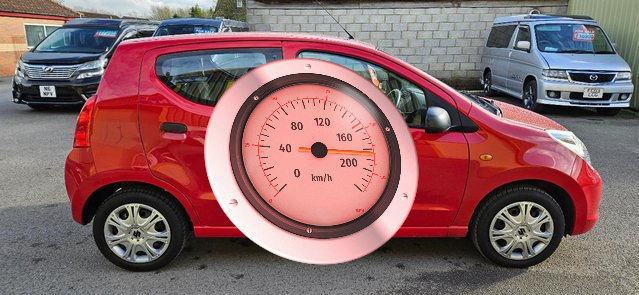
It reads 185 km/h
